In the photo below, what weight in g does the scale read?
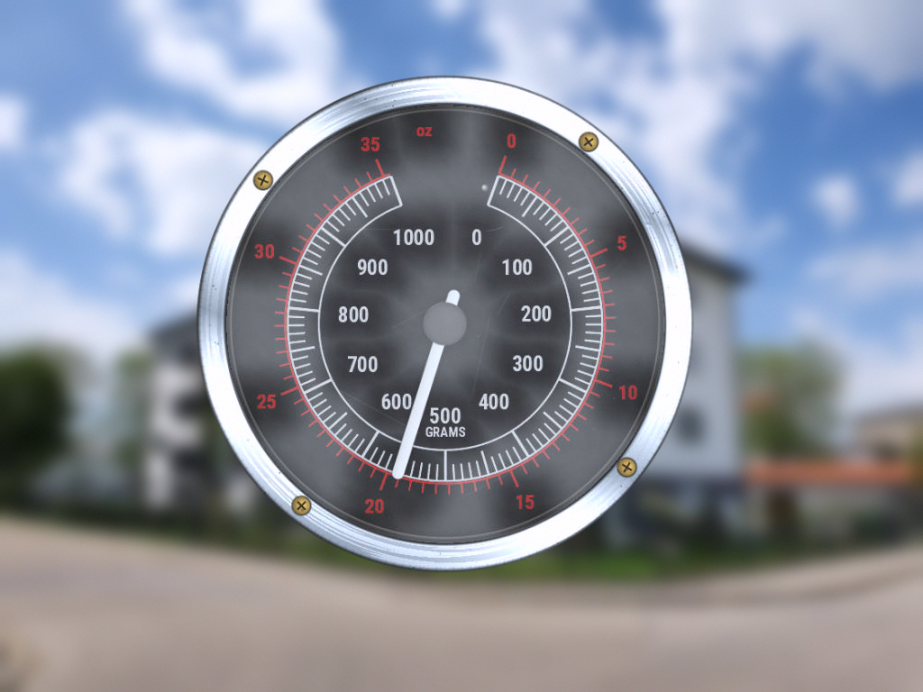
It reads 555 g
